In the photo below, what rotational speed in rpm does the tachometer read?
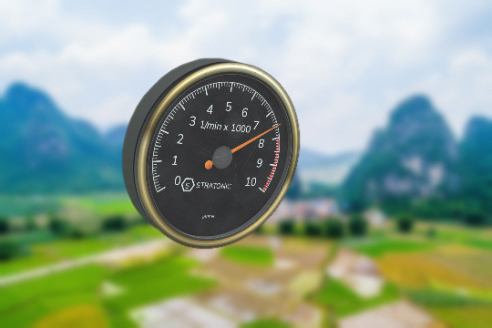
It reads 7500 rpm
